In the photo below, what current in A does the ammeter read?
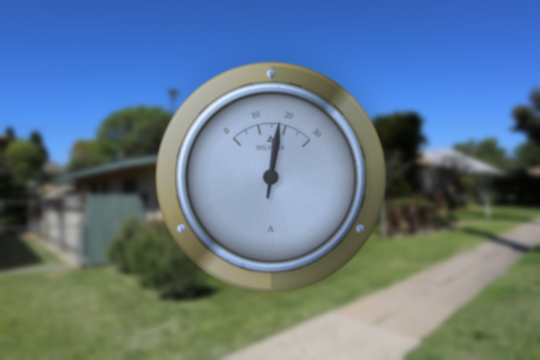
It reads 17.5 A
